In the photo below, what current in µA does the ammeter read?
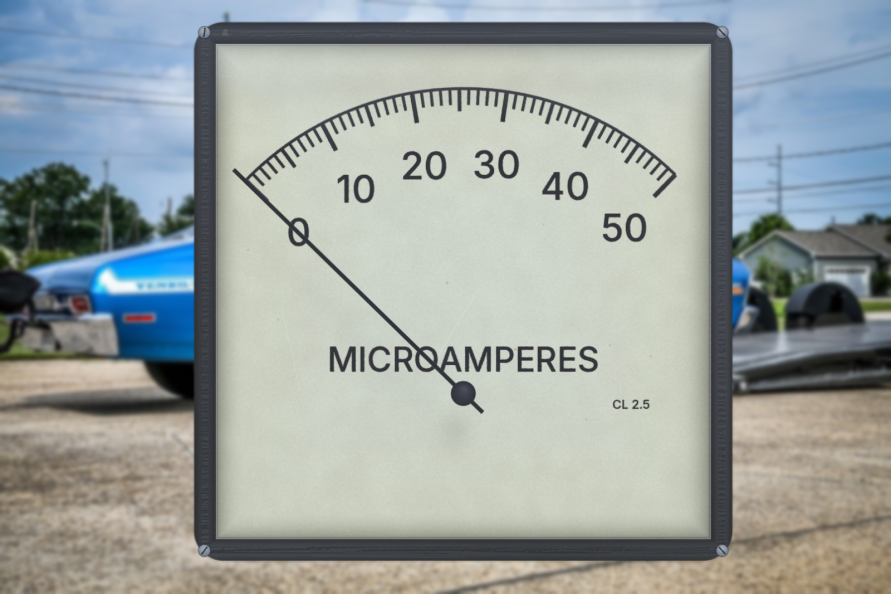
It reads 0 µA
